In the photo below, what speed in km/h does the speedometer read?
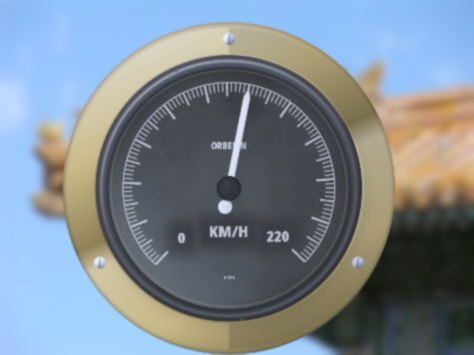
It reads 120 km/h
